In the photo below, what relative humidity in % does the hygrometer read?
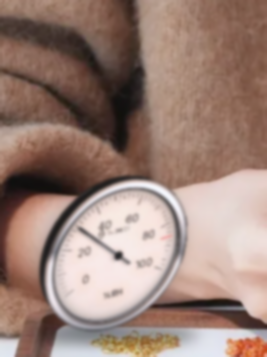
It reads 30 %
